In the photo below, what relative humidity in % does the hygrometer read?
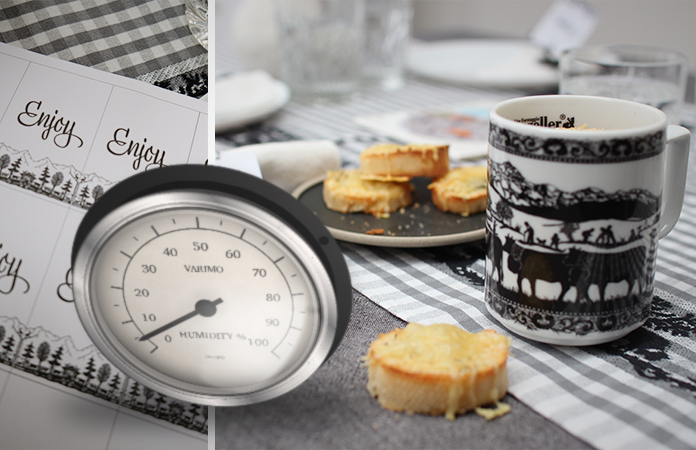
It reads 5 %
